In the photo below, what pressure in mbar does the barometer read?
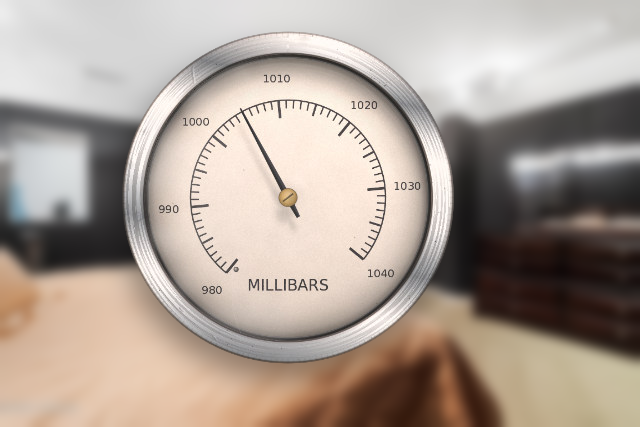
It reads 1005 mbar
